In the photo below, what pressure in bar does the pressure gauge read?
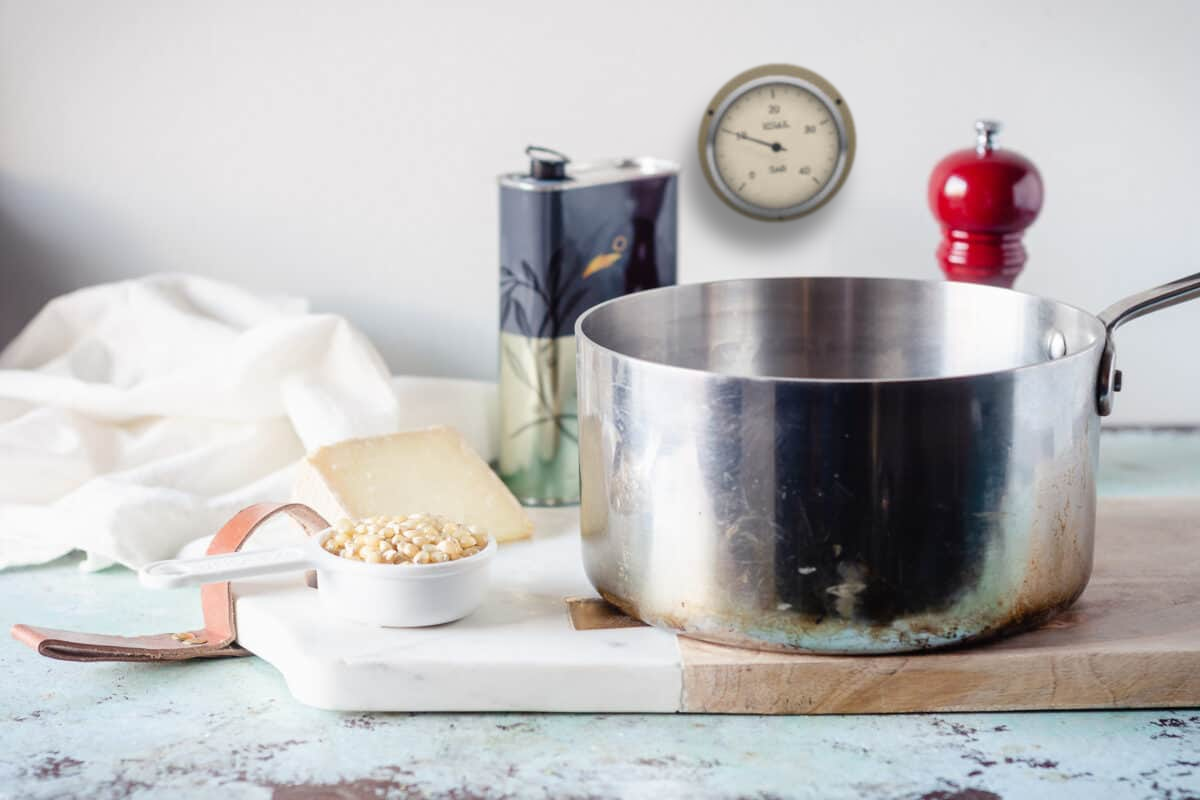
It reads 10 bar
